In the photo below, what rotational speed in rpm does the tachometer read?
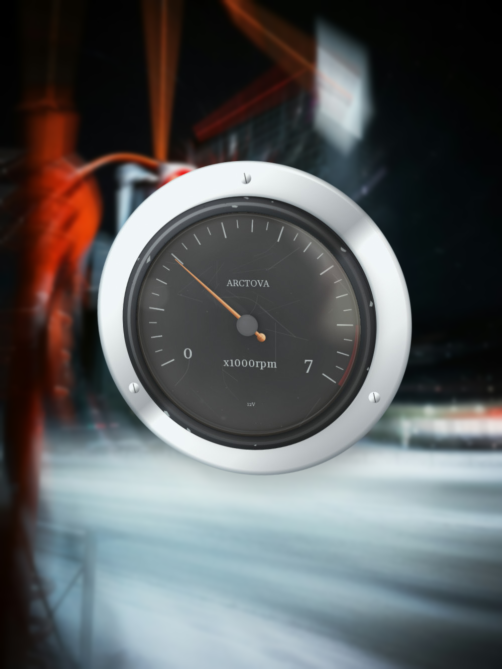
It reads 2000 rpm
